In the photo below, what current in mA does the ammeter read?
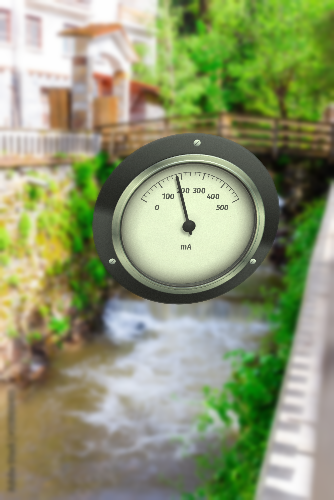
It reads 180 mA
